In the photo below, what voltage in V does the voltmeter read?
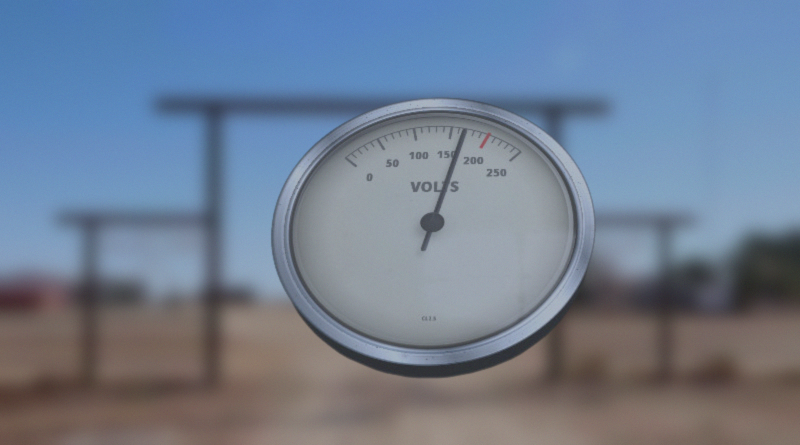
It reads 170 V
